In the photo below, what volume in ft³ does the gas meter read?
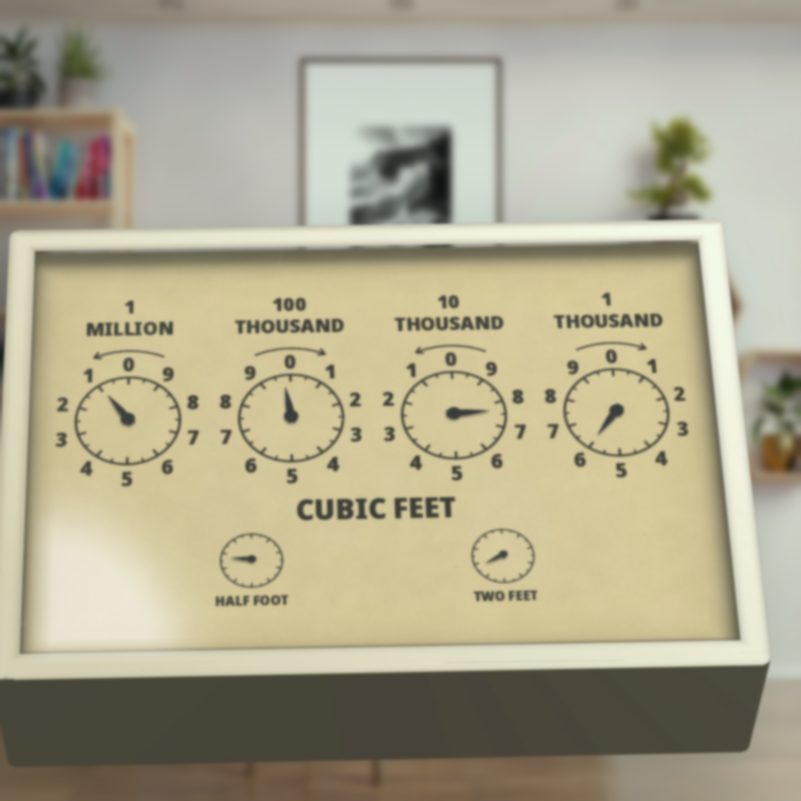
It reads 97600 ft³
